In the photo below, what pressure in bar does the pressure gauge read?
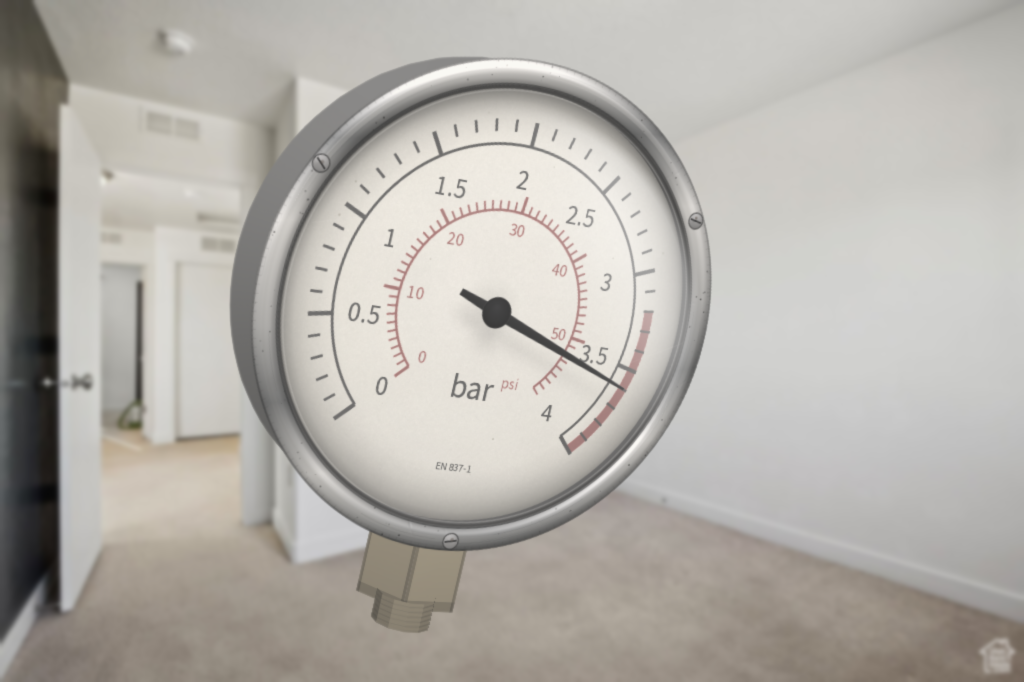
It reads 3.6 bar
